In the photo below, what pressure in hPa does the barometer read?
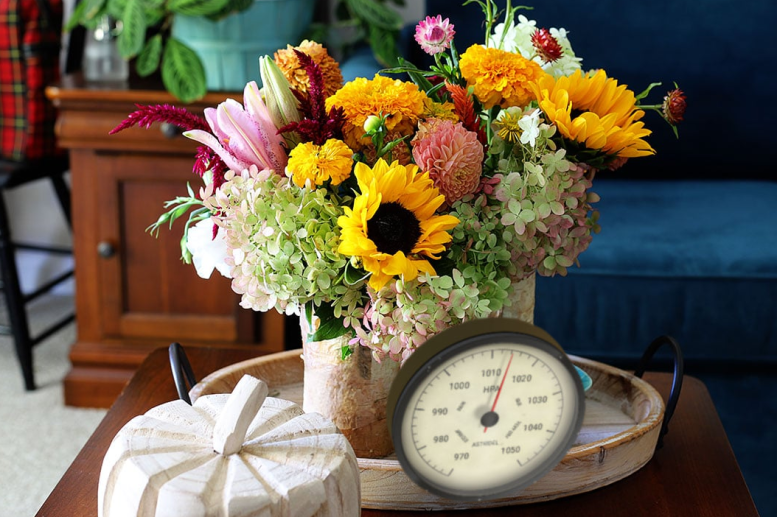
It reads 1014 hPa
